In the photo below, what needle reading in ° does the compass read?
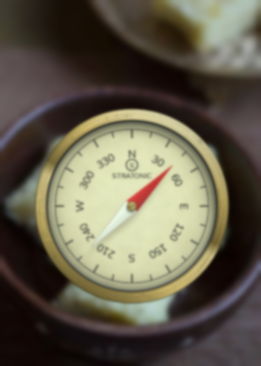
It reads 45 °
